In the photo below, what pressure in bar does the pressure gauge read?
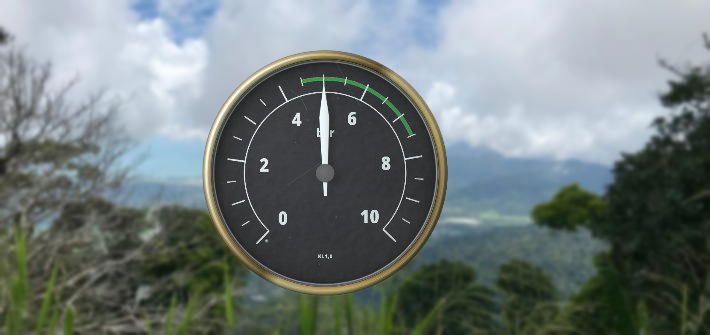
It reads 5 bar
